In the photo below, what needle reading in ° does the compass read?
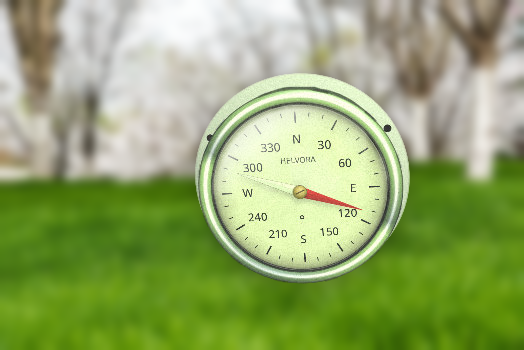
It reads 110 °
